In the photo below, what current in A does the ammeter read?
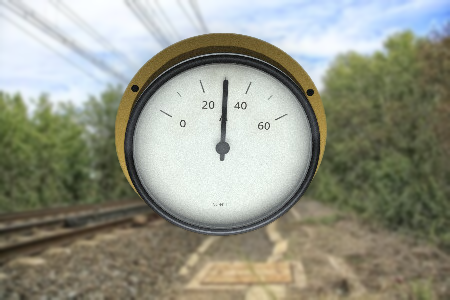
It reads 30 A
